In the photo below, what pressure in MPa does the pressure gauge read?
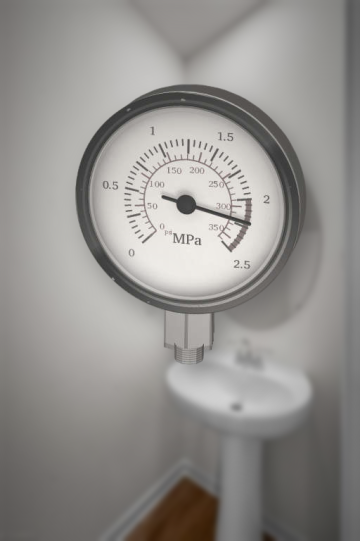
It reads 2.2 MPa
